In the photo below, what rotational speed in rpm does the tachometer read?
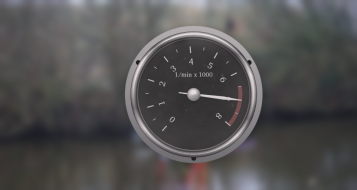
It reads 7000 rpm
